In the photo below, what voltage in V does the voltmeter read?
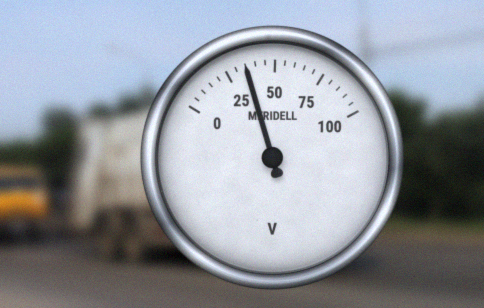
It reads 35 V
